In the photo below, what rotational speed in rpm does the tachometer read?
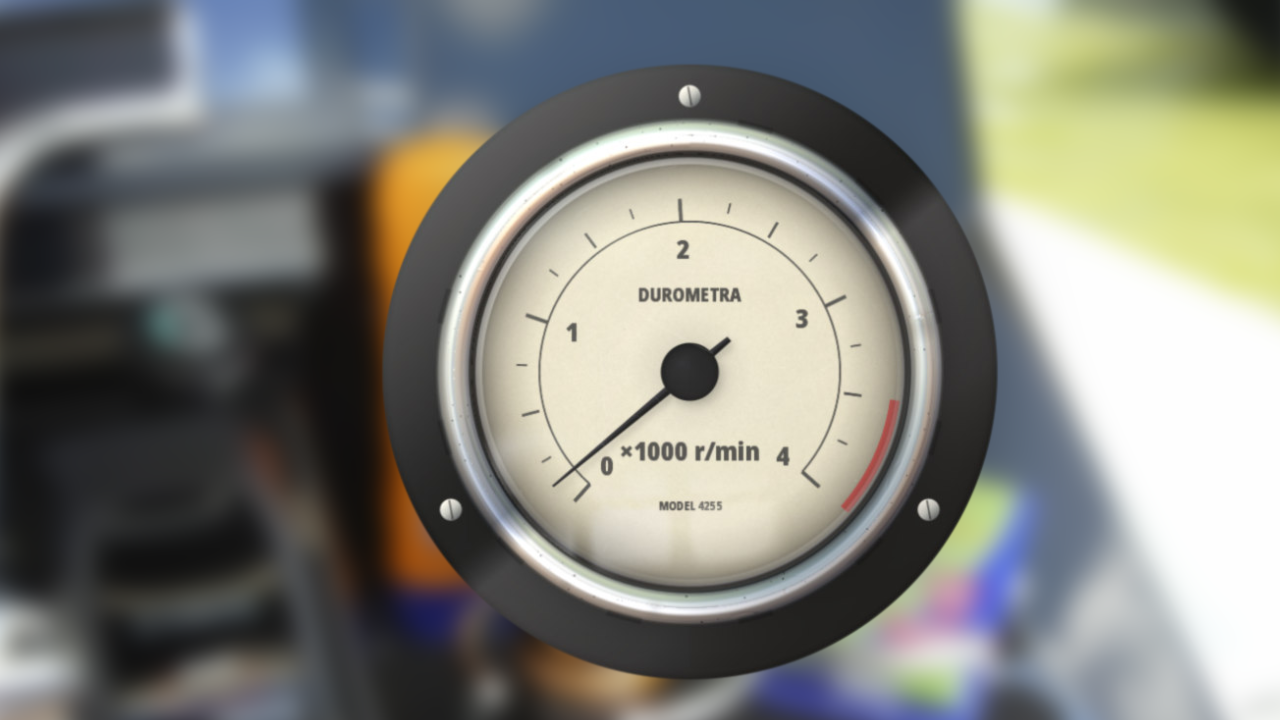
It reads 125 rpm
